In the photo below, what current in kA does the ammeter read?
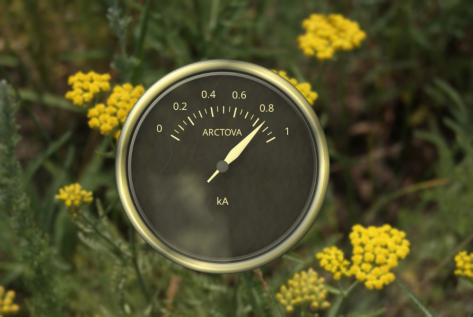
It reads 0.85 kA
